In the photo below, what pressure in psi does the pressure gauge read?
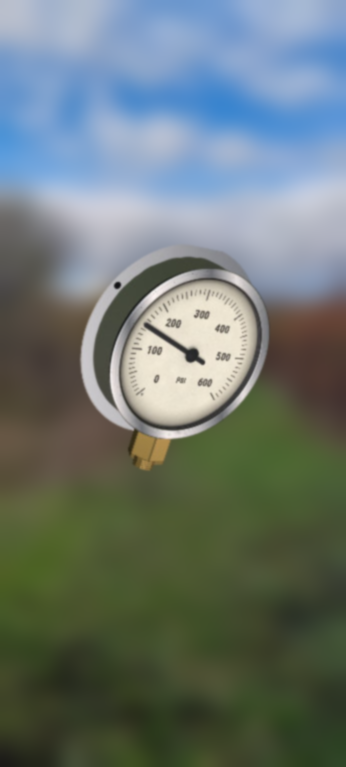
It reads 150 psi
